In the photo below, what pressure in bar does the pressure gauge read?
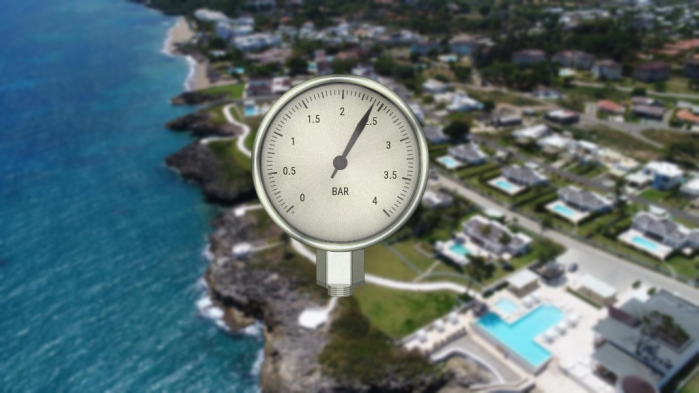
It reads 2.4 bar
